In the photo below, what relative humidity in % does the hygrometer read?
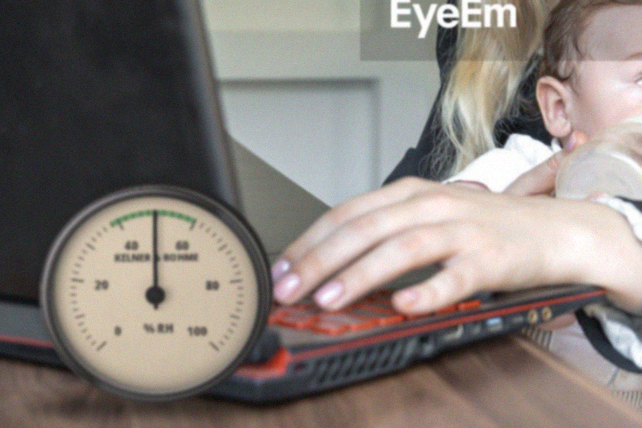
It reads 50 %
